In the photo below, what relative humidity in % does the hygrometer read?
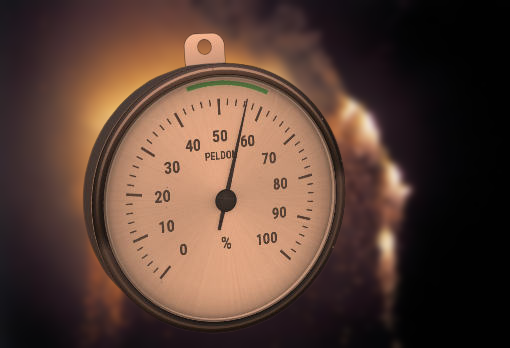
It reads 56 %
